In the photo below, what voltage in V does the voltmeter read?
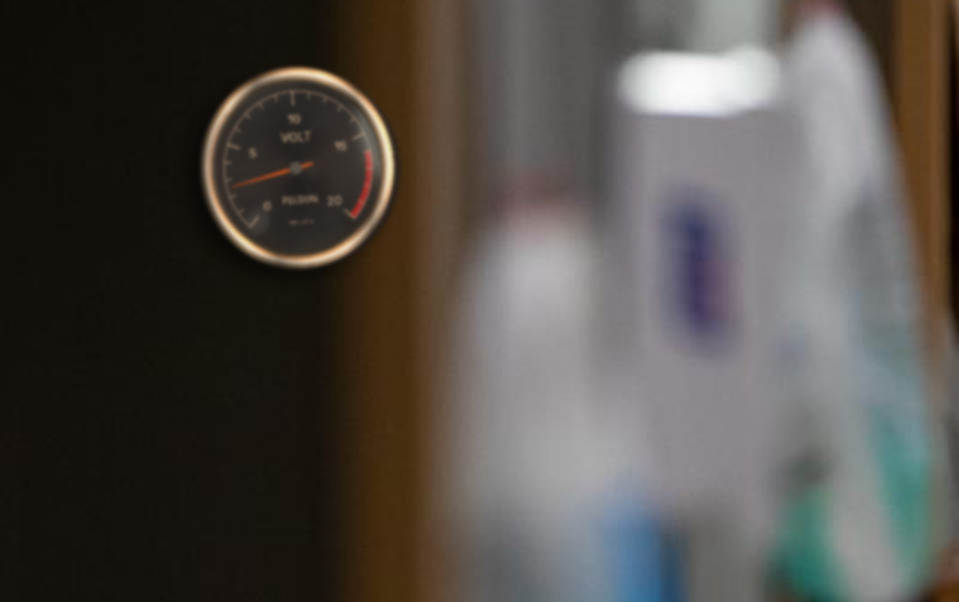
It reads 2.5 V
